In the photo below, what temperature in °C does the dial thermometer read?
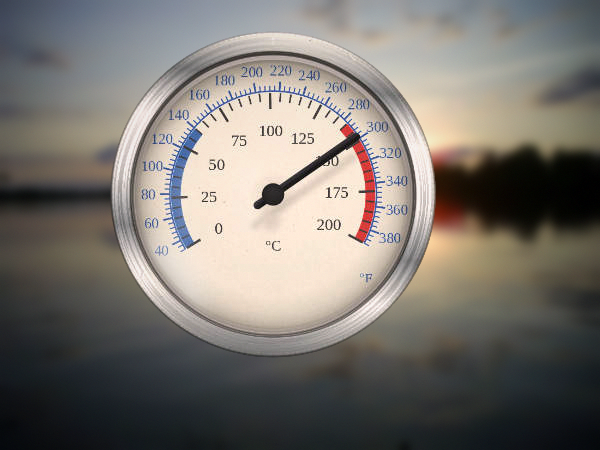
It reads 147.5 °C
